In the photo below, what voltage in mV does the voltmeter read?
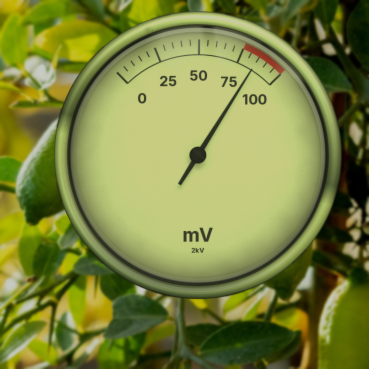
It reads 85 mV
